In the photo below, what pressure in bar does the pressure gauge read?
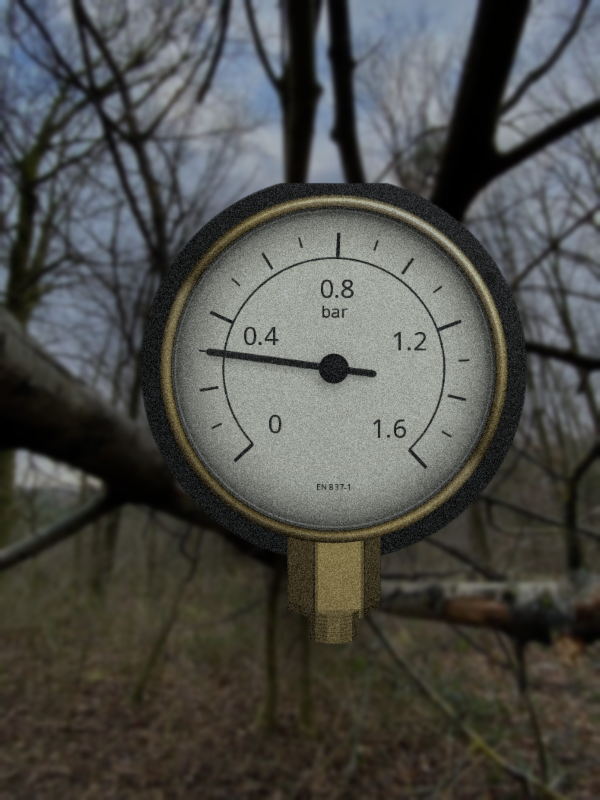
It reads 0.3 bar
